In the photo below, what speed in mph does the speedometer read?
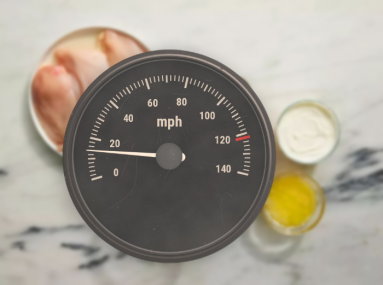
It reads 14 mph
